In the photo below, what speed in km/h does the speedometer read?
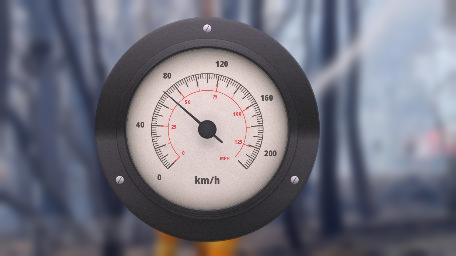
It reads 70 km/h
